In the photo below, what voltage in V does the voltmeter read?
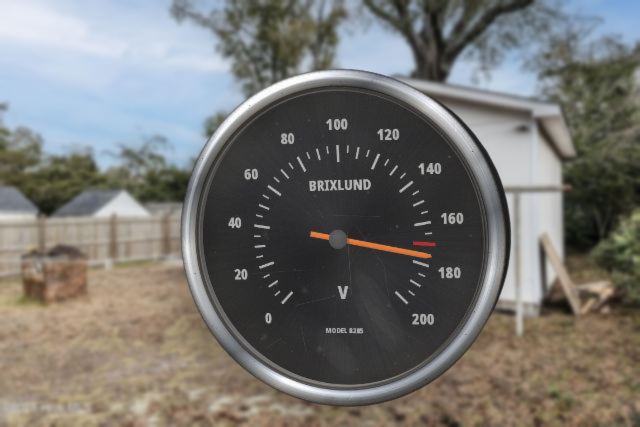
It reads 175 V
